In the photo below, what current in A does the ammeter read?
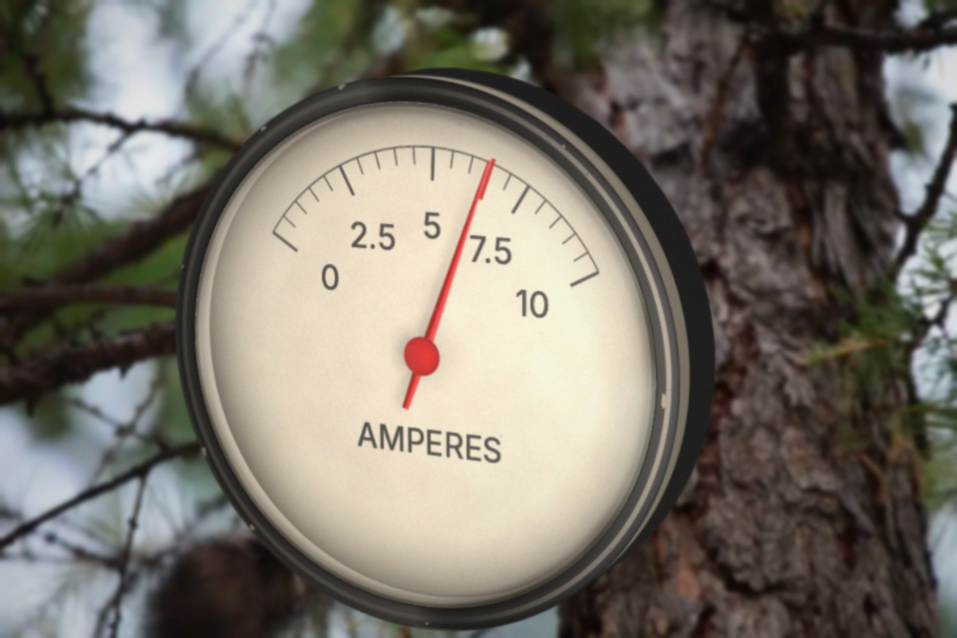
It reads 6.5 A
